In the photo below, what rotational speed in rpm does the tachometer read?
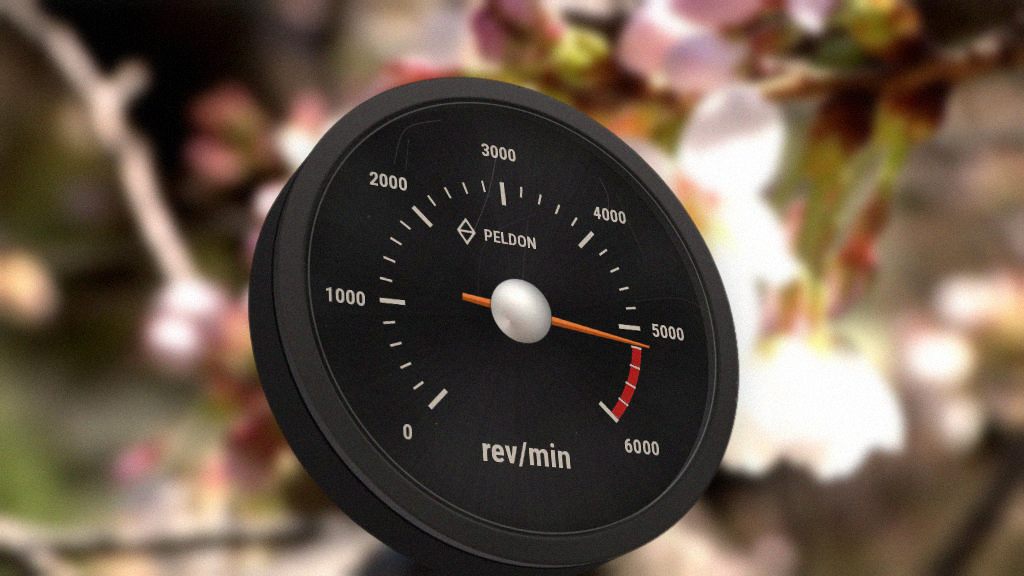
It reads 5200 rpm
